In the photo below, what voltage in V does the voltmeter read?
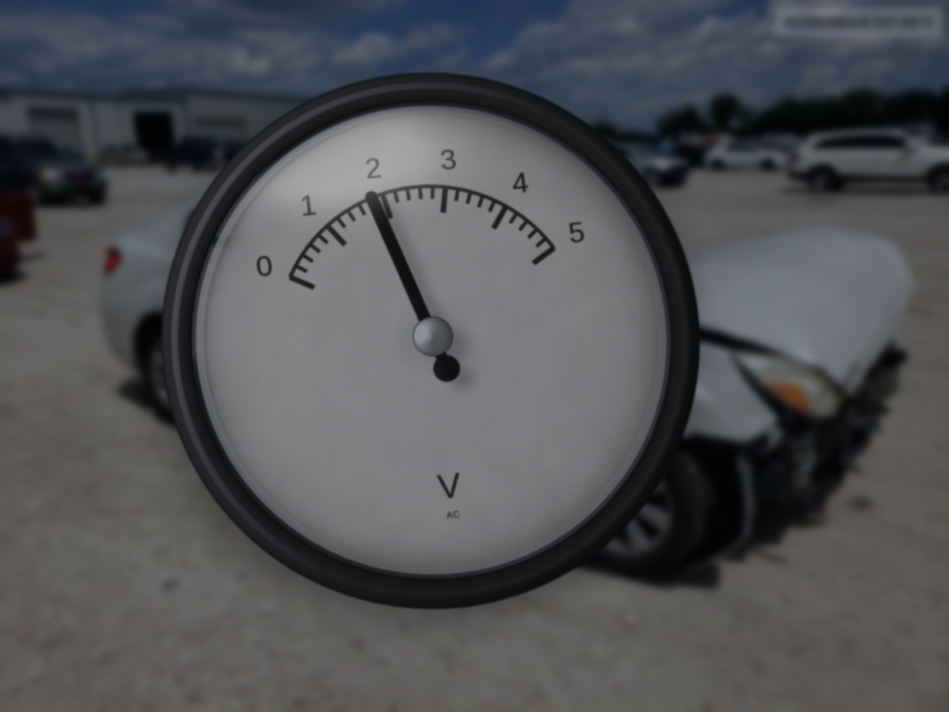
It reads 1.8 V
